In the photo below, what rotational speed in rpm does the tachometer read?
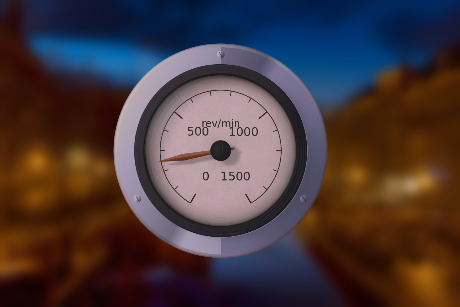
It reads 250 rpm
